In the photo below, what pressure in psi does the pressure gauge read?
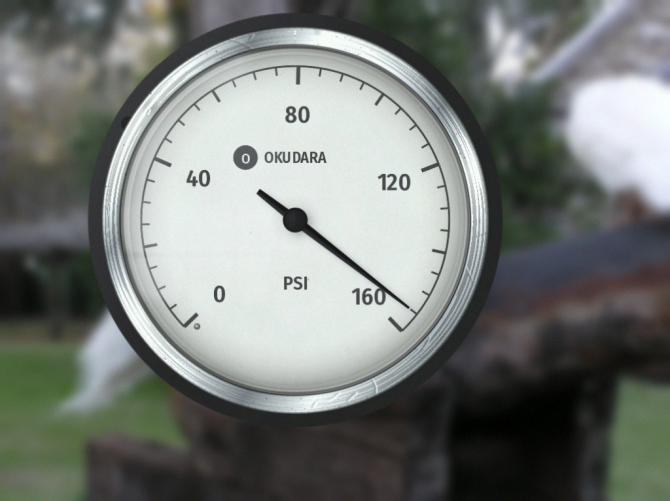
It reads 155 psi
